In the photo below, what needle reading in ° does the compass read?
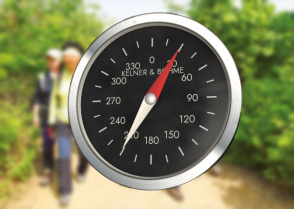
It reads 30 °
